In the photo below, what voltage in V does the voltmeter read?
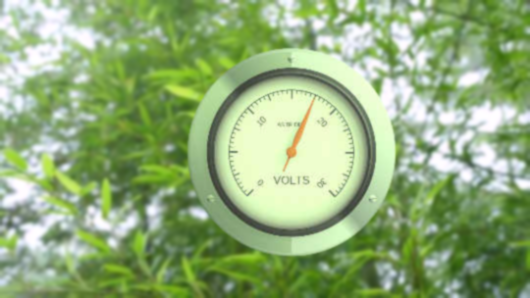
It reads 17.5 V
